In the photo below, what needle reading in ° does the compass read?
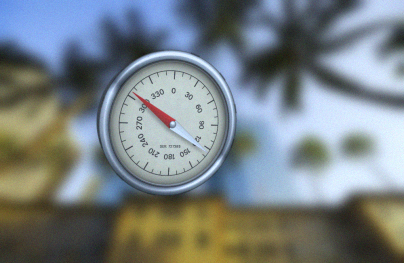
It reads 305 °
